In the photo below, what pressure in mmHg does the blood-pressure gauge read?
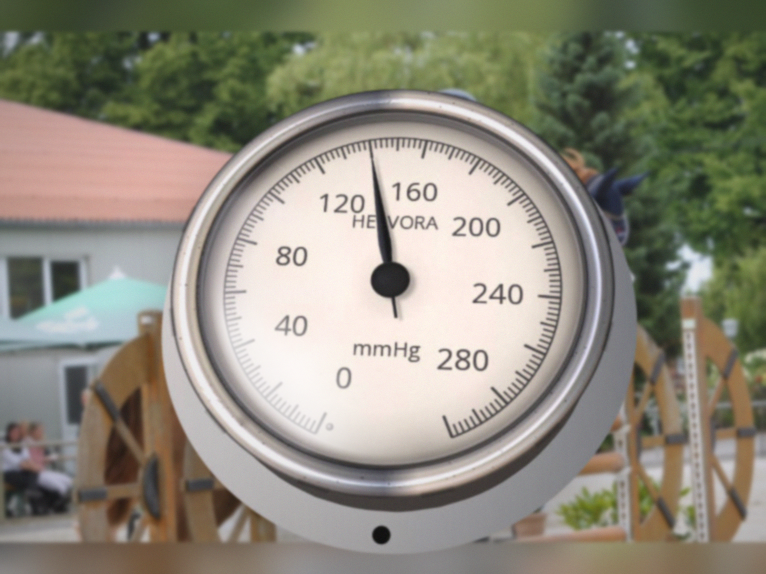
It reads 140 mmHg
